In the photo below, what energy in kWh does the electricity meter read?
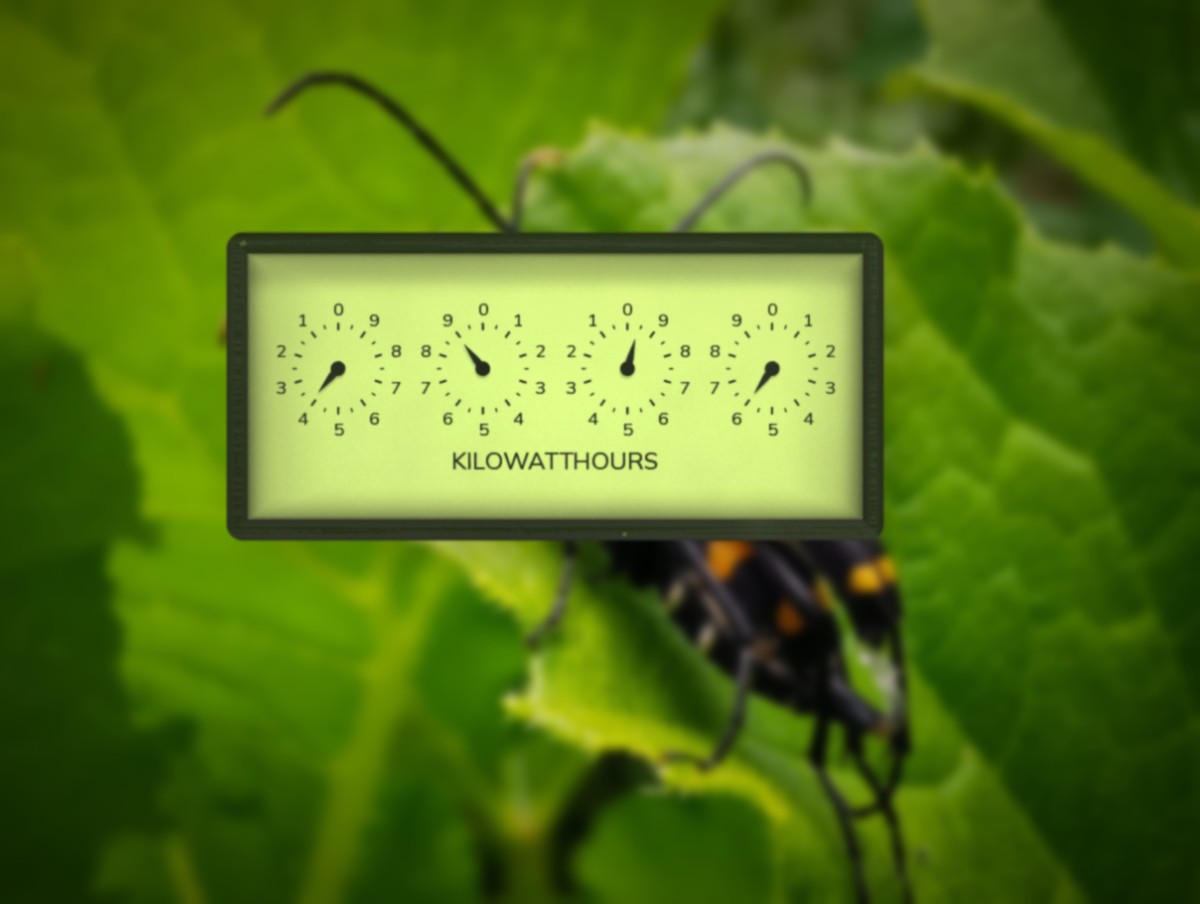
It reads 3896 kWh
